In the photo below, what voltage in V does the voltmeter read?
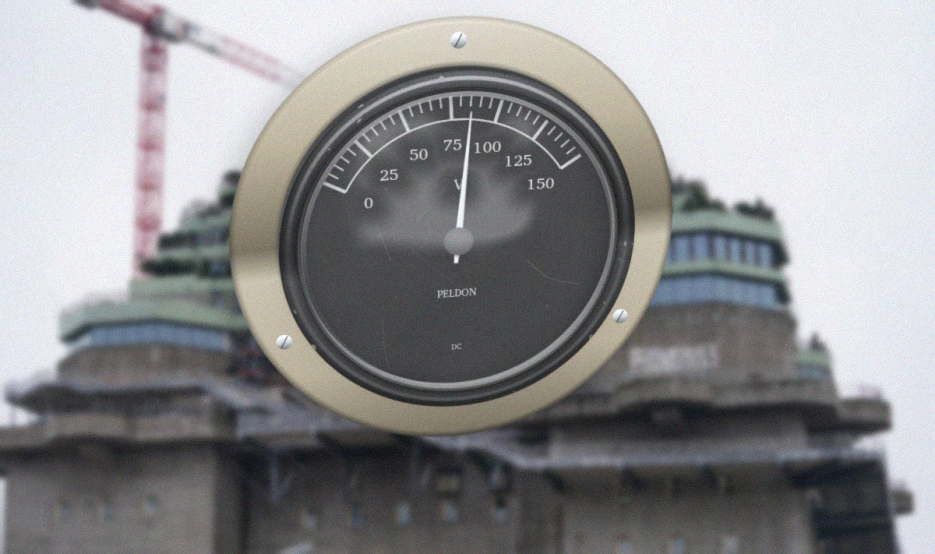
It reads 85 V
